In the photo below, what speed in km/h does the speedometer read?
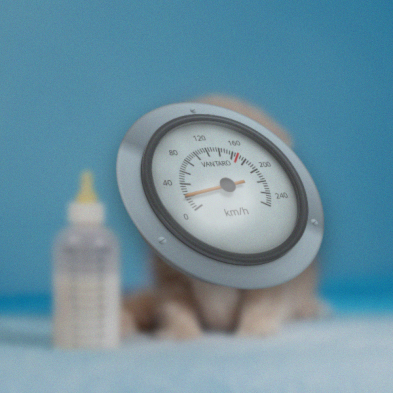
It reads 20 km/h
